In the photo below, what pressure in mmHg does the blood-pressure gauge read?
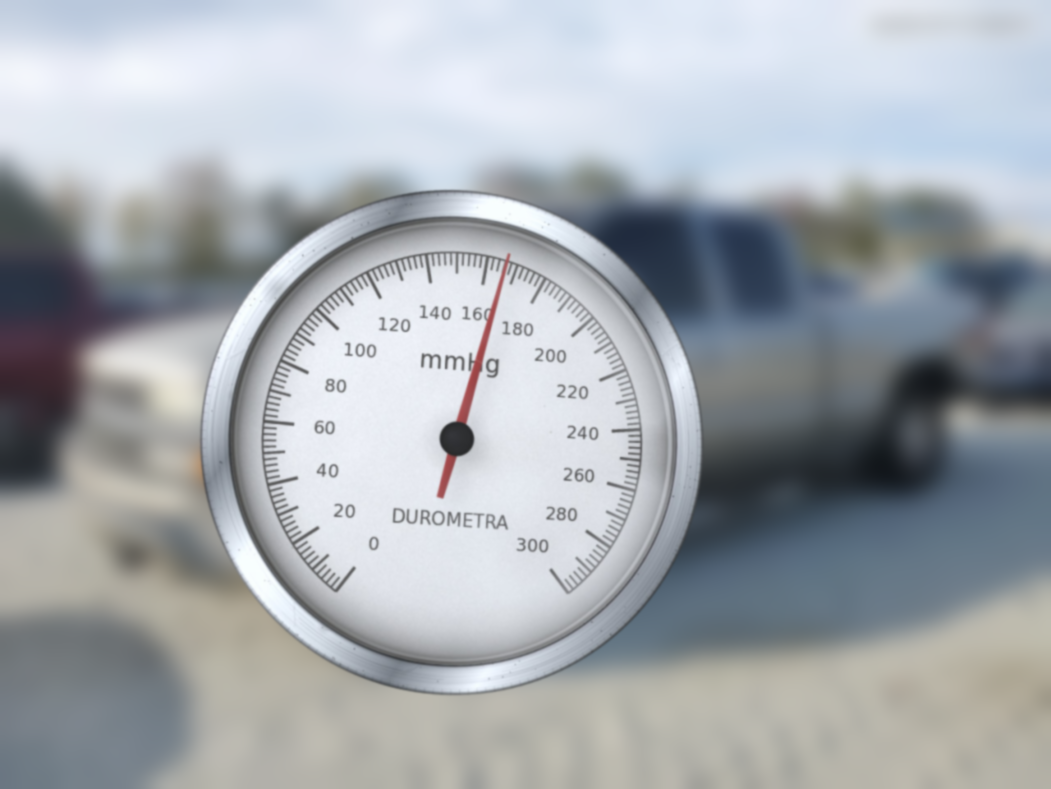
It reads 166 mmHg
